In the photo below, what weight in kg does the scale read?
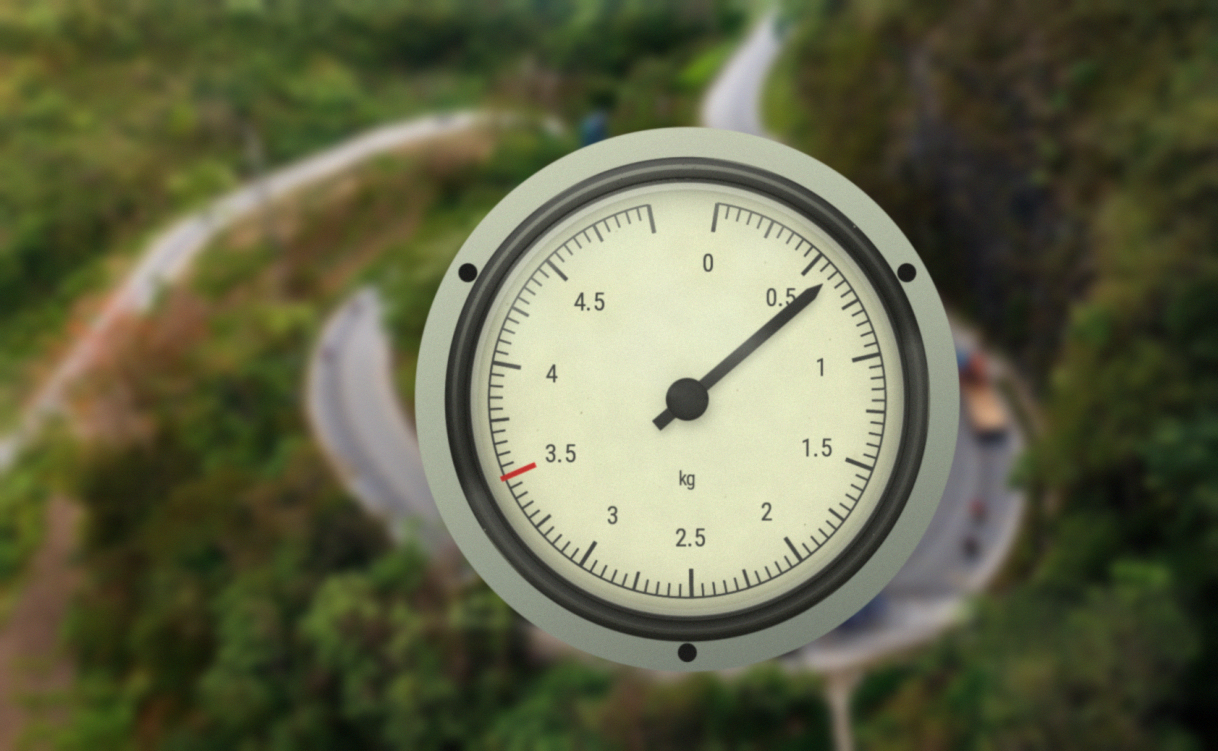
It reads 0.6 kg
